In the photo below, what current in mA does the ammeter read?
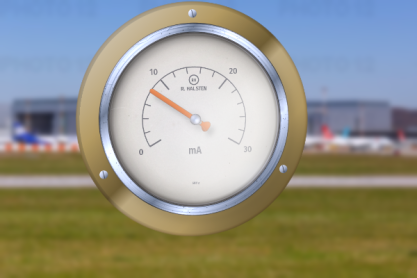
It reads 8 mA
